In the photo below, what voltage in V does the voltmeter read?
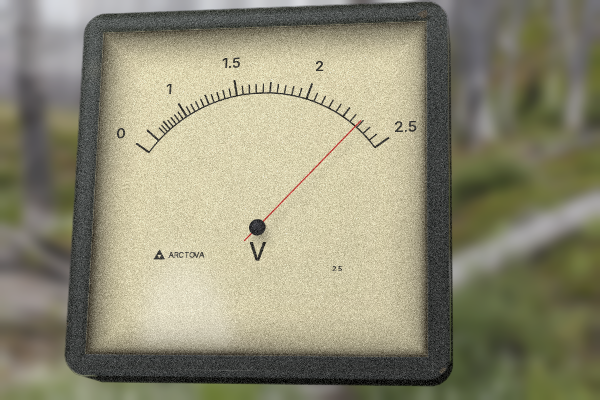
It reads 2.35 V
